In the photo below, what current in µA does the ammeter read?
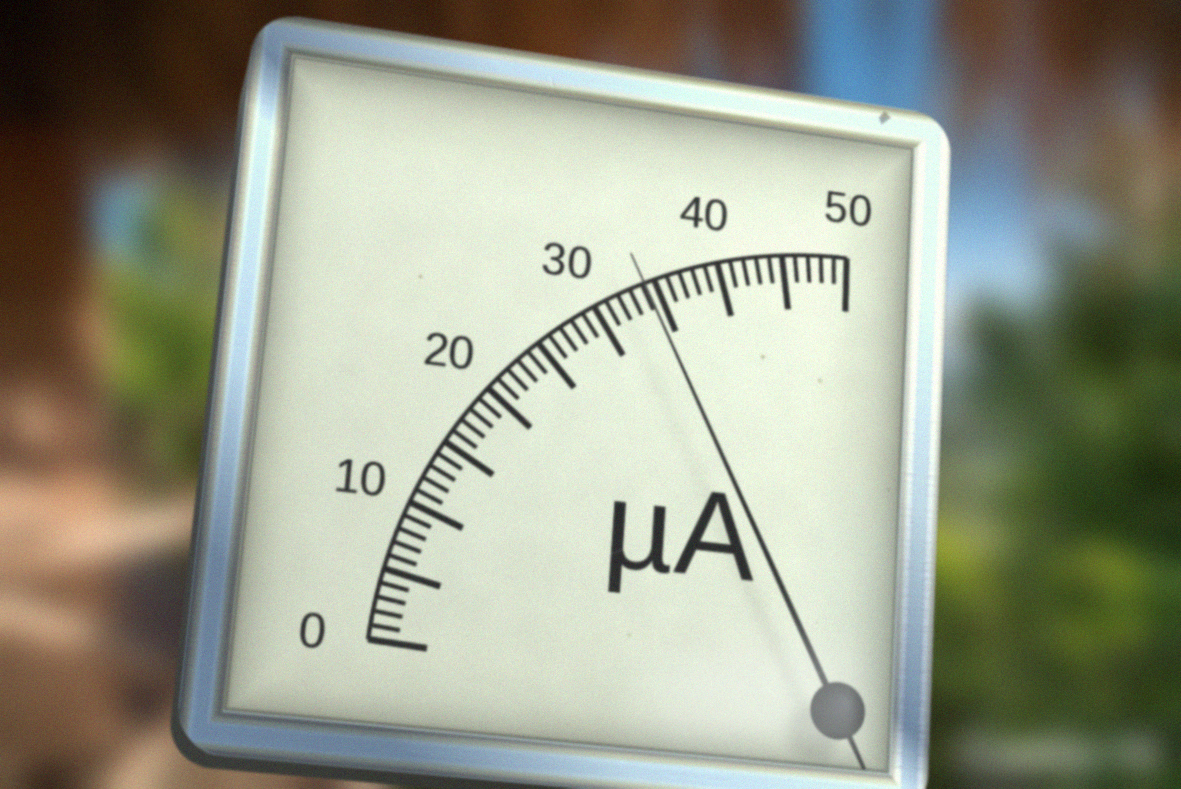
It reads 34 µA
